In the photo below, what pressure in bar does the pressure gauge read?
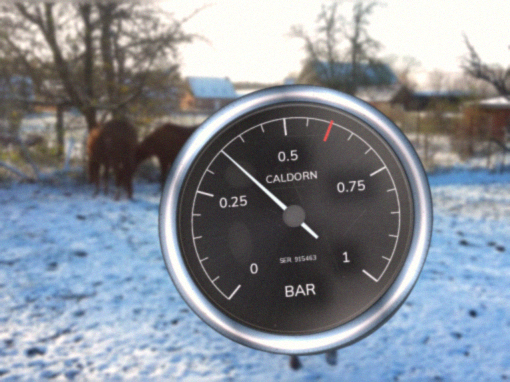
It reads 0.35 bar
